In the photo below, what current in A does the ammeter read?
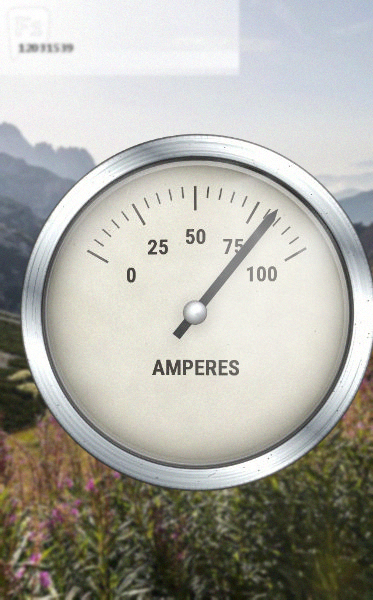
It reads 82.5 A
